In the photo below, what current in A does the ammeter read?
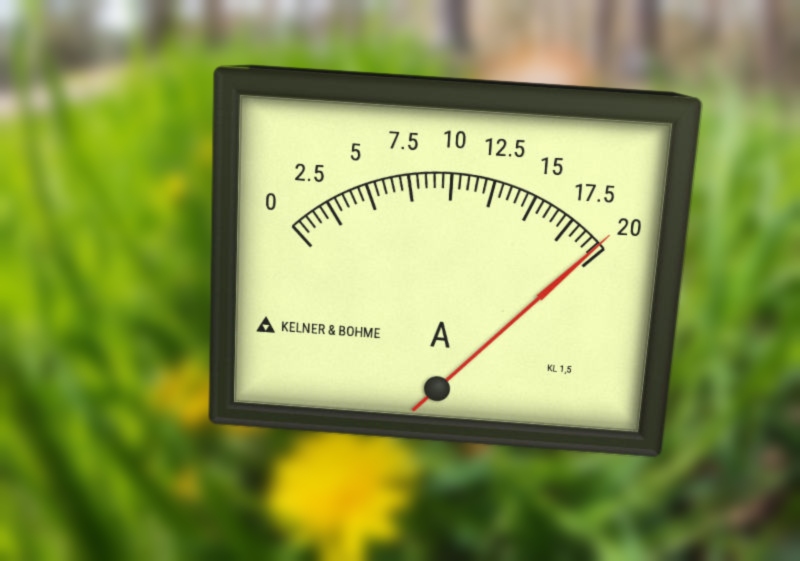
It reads 19.5 A
